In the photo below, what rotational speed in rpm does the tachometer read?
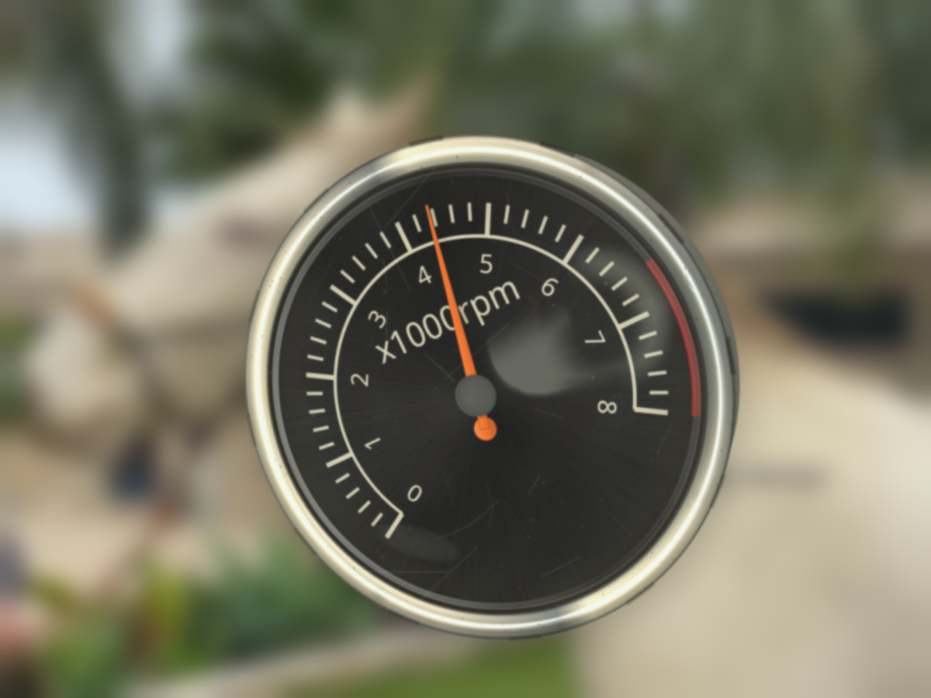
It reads 4400 rpm
